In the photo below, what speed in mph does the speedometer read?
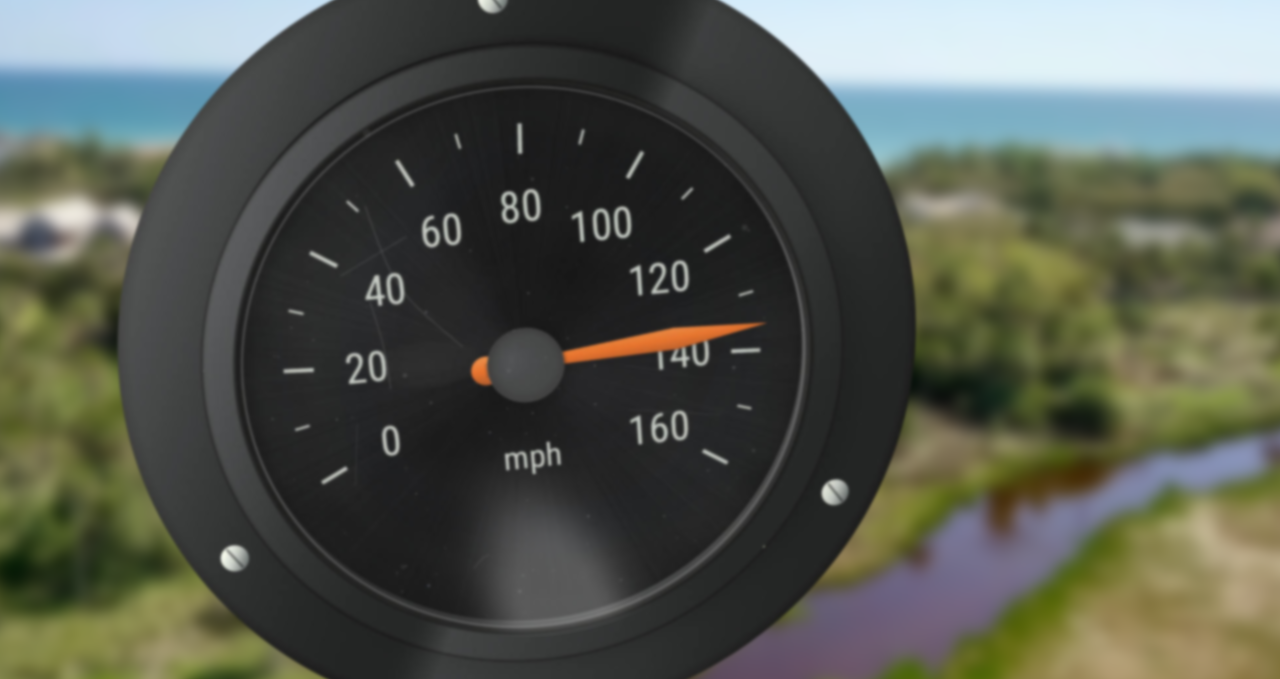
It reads 135 mph
